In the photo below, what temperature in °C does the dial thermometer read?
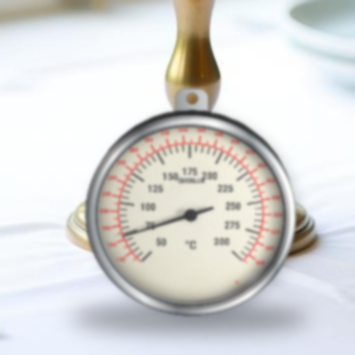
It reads 75 °C
